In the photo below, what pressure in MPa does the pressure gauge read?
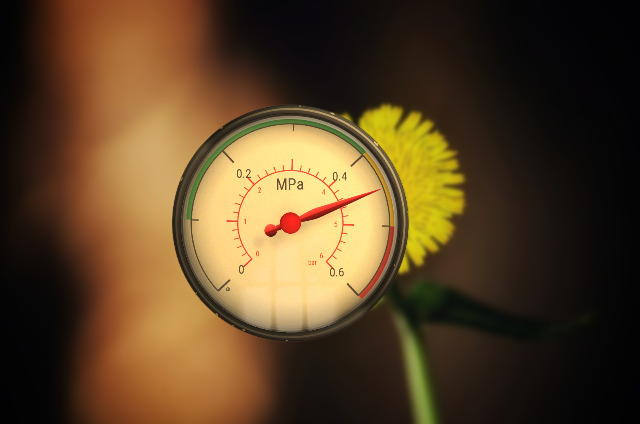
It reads 0.45 MPa
